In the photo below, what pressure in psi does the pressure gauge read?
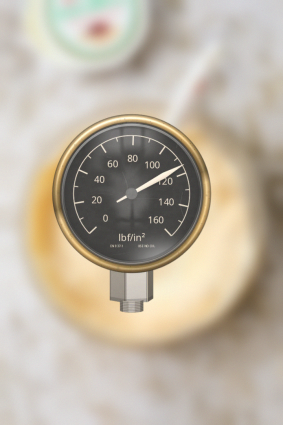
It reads 115 psi
